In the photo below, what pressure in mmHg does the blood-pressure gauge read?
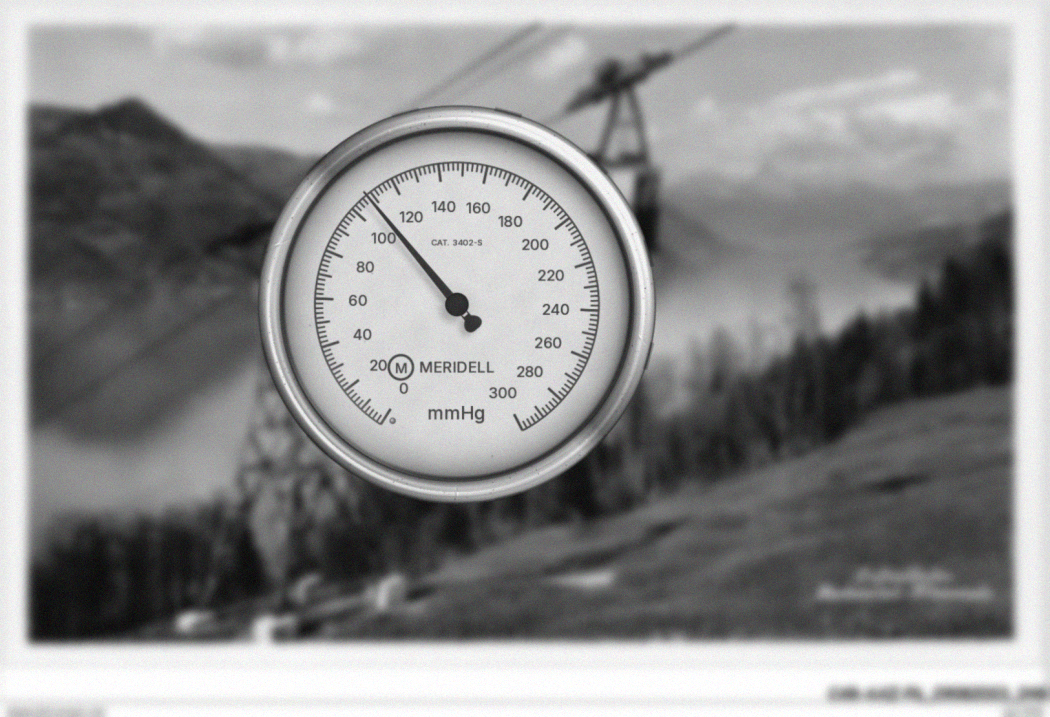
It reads 108 mmHg
